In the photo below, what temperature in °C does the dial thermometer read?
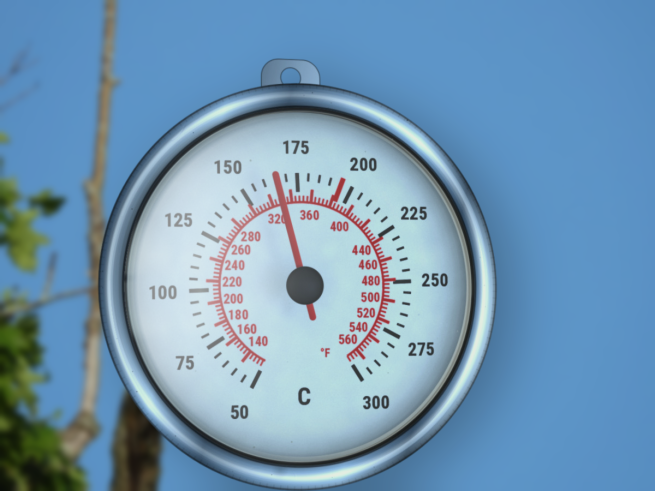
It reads 165 °C
